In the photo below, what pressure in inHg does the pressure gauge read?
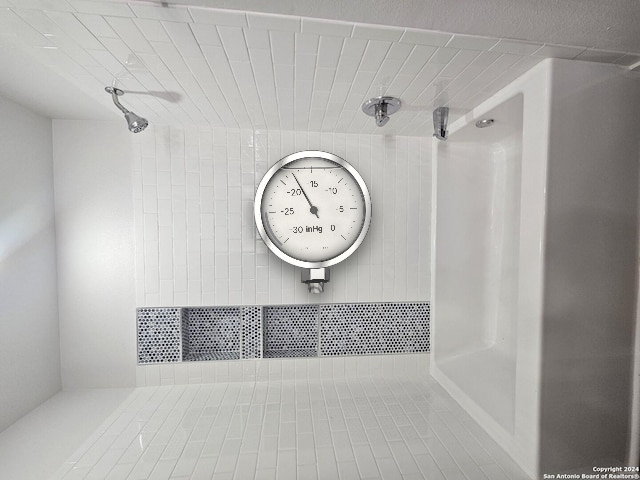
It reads -18 inHg
